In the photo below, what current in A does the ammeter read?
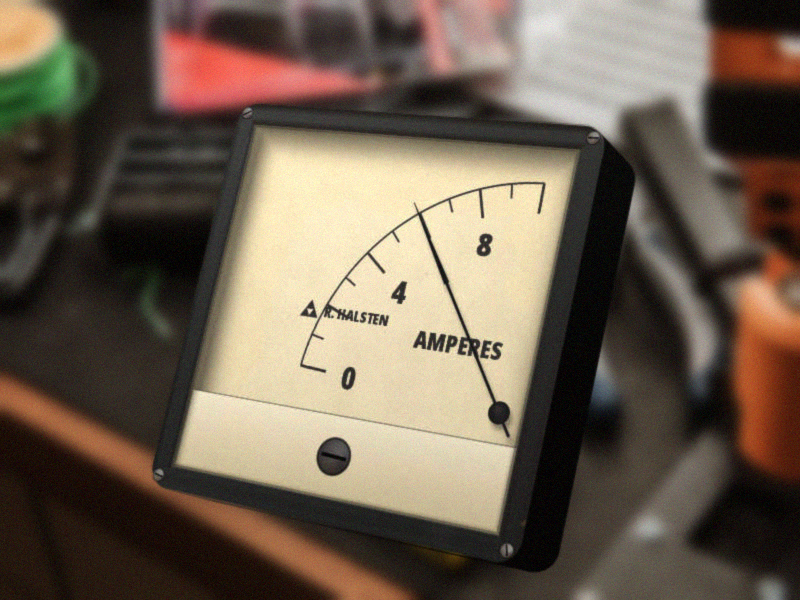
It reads 6 A
